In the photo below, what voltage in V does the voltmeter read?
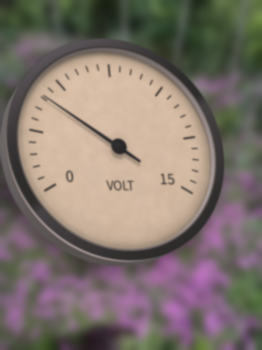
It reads 4 V
